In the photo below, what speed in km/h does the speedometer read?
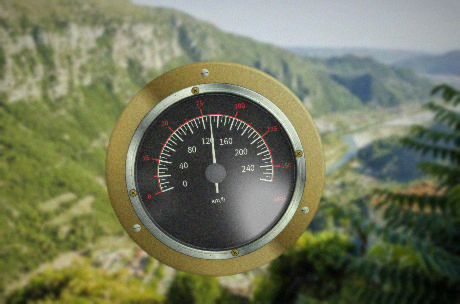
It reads 130 km/h
